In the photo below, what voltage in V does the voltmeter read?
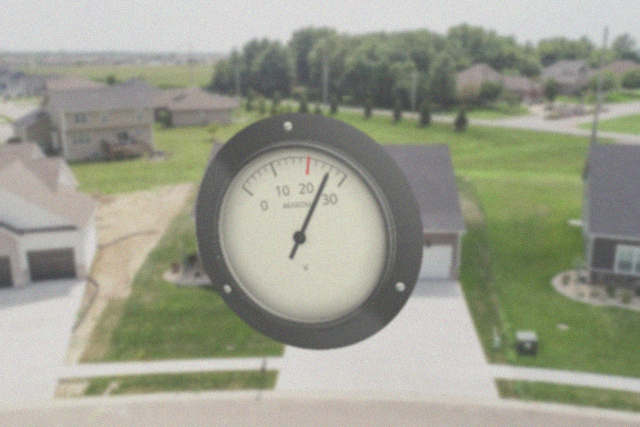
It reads 26 V
